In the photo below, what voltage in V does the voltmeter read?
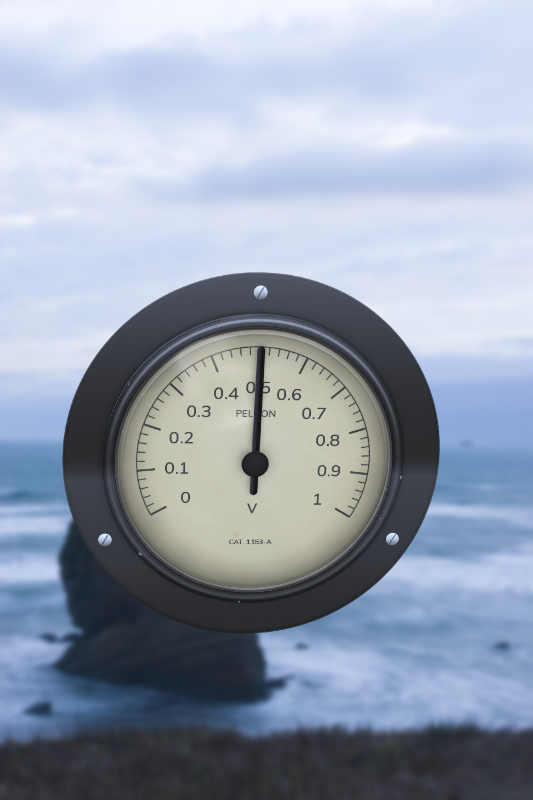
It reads 0.5 V
